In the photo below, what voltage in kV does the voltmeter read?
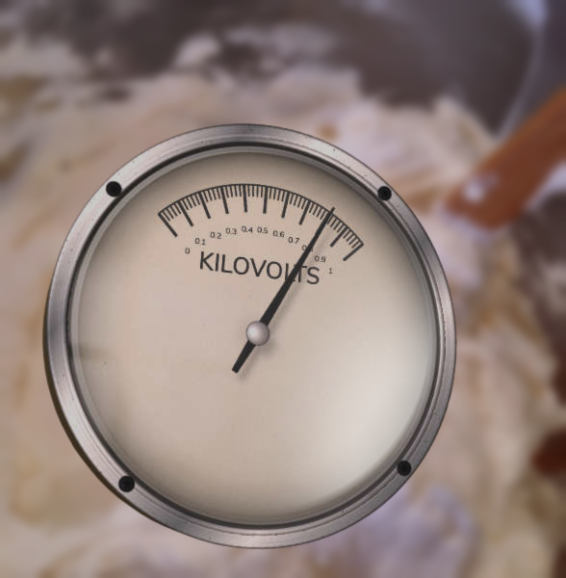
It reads 0.8 kV
